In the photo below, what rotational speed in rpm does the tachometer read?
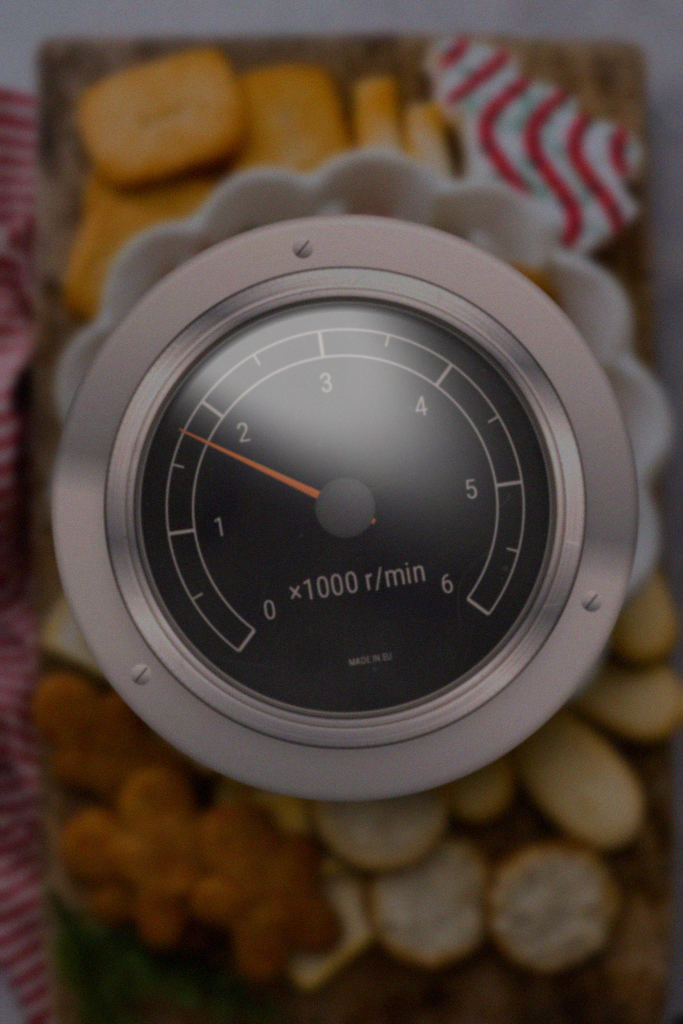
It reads 1750 rpm
